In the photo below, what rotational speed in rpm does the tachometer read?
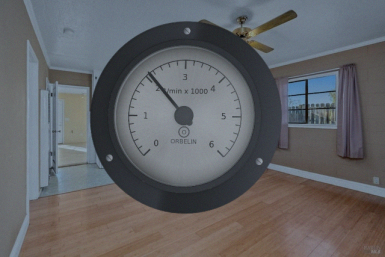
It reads 2100 rpm
